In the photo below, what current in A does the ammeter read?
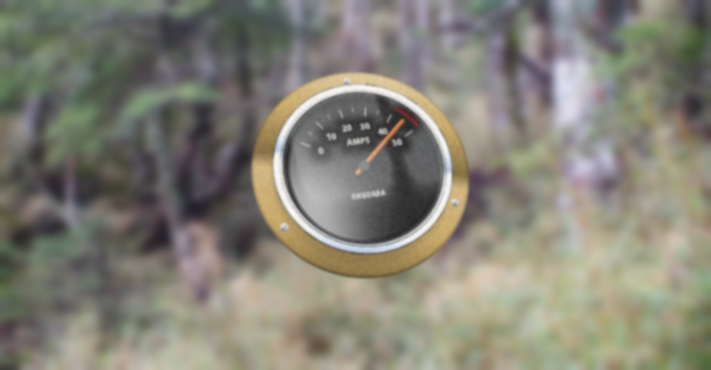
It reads 45 A
